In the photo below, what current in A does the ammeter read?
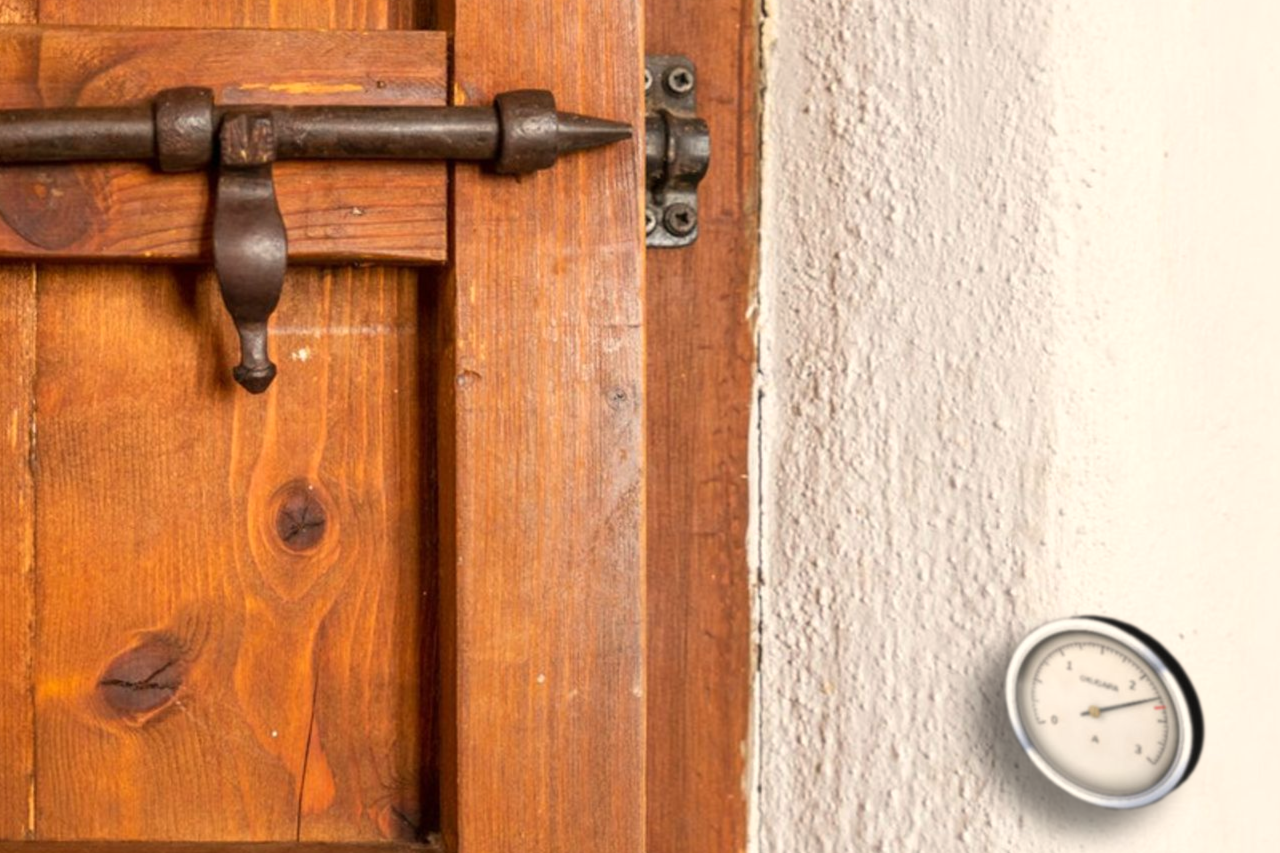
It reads 2.25 A
